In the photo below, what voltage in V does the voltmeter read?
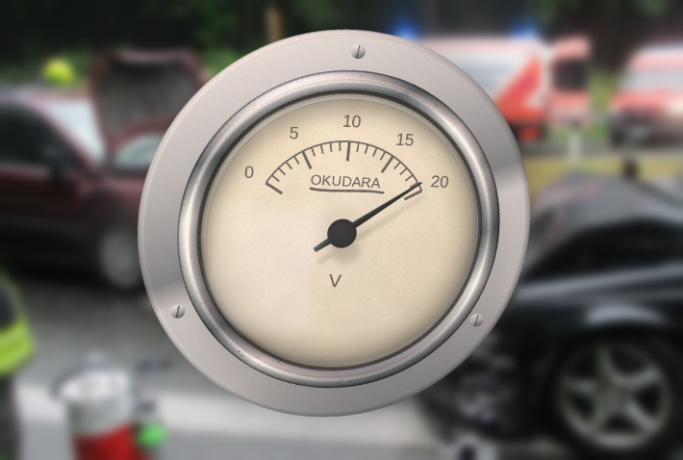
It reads 19 V
